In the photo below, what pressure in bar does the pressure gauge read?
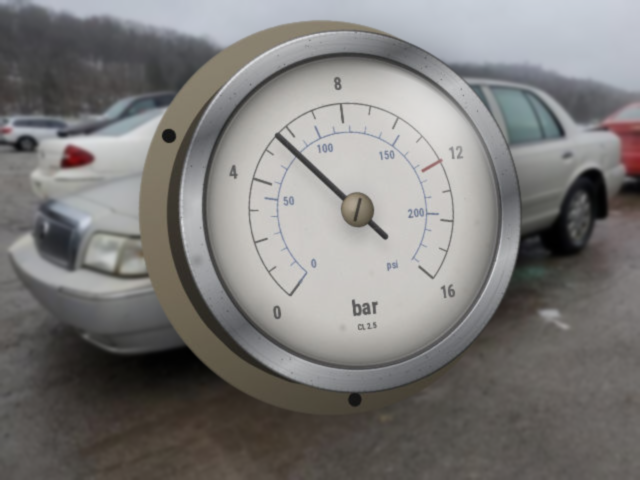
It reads 5.5 bar
